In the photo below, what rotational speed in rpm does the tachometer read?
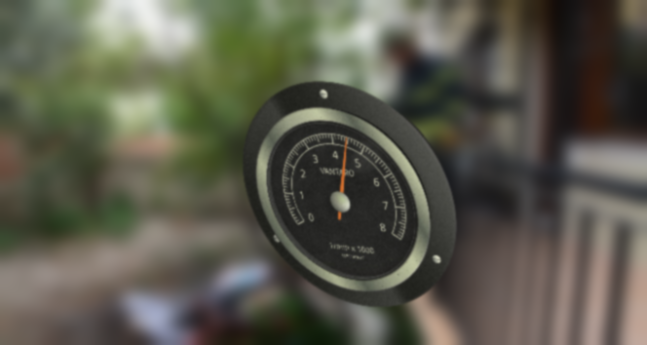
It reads 4500 rpm
